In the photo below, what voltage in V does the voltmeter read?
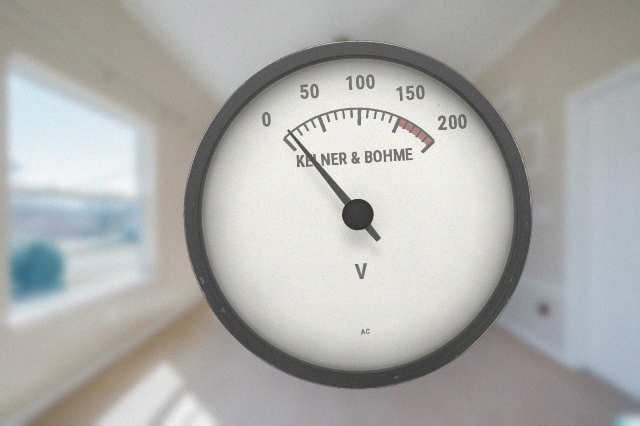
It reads 10 V
